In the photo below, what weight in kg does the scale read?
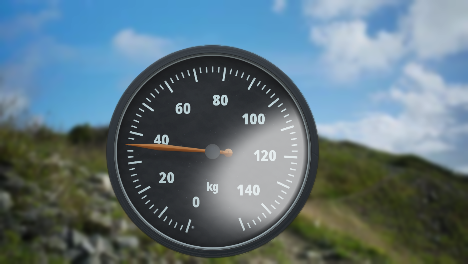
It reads 36 kg
